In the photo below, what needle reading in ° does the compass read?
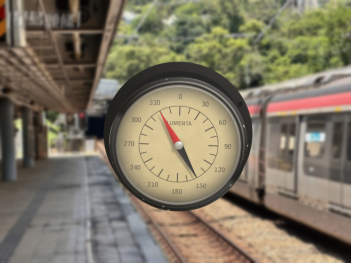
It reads 330 °
